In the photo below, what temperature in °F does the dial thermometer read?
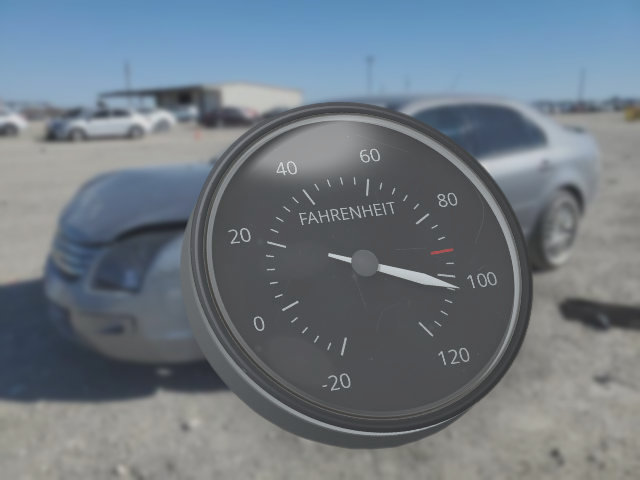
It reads 104 °F
